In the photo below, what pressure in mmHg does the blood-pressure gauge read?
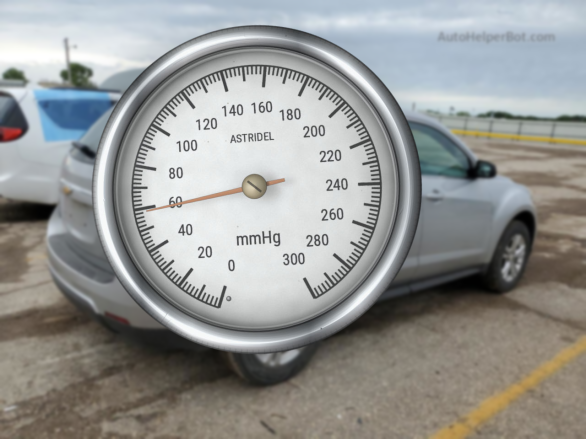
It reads 58 mmHg
